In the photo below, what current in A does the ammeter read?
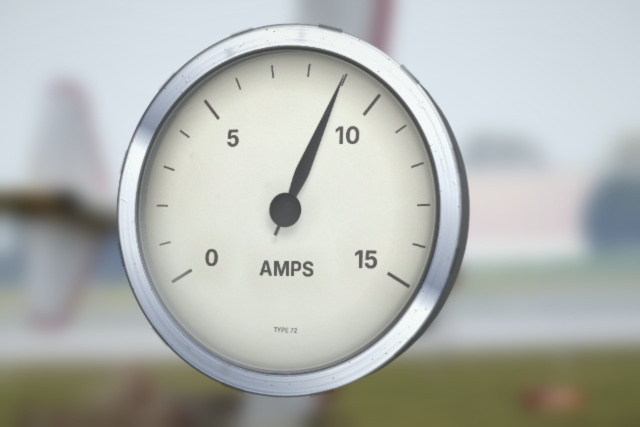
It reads 9 A
